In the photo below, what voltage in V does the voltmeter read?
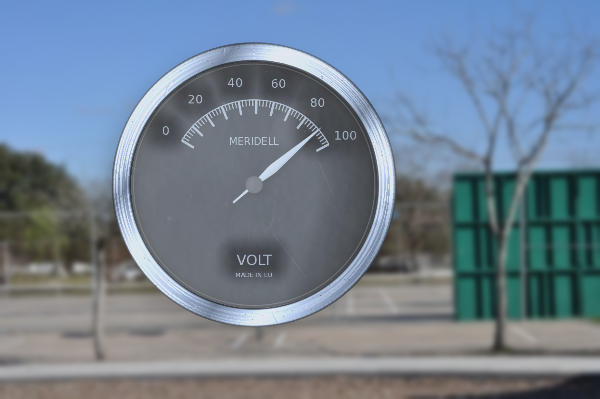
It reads 90 V
